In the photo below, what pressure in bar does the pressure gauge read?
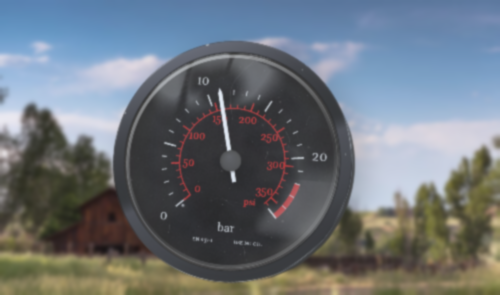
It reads 11 bar
